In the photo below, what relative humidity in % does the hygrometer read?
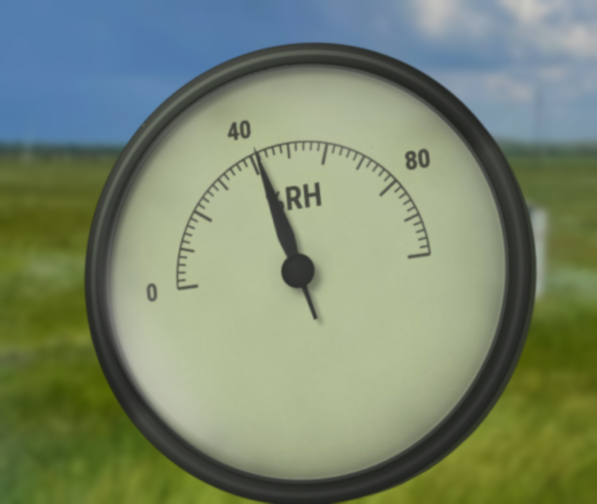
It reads 42 %
